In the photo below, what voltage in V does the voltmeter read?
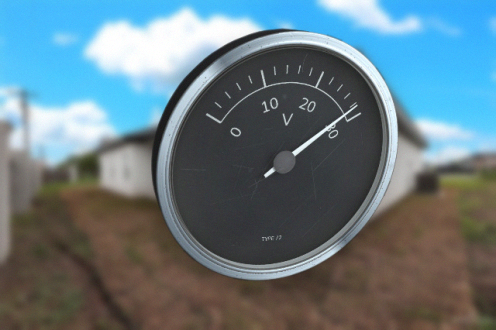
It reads 28 V
